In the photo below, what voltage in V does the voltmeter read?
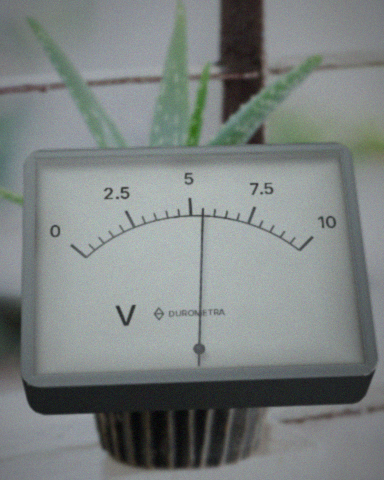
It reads 5.5 V
